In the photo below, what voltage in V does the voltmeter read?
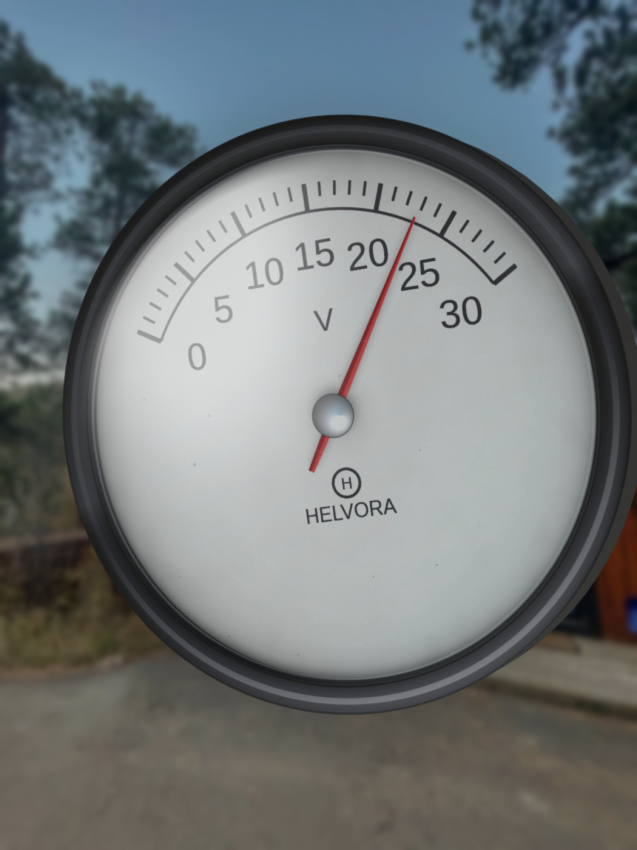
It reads 23 V
